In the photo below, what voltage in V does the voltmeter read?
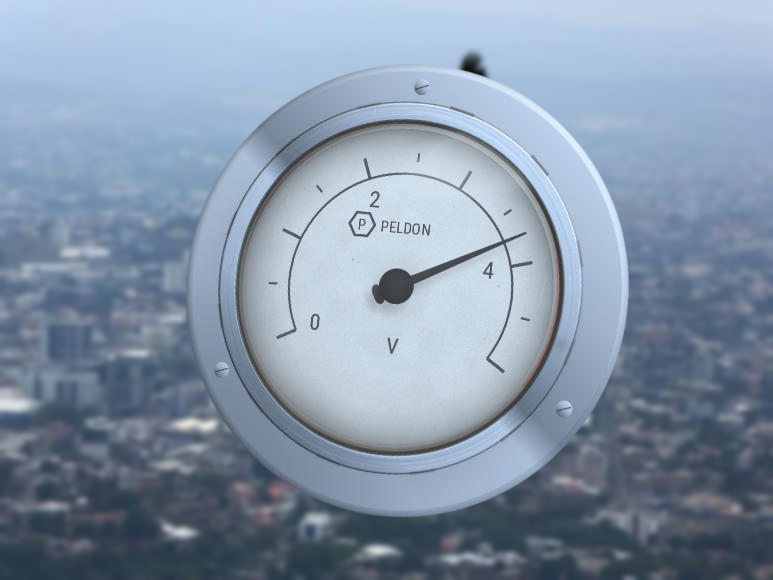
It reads 3.75 V
